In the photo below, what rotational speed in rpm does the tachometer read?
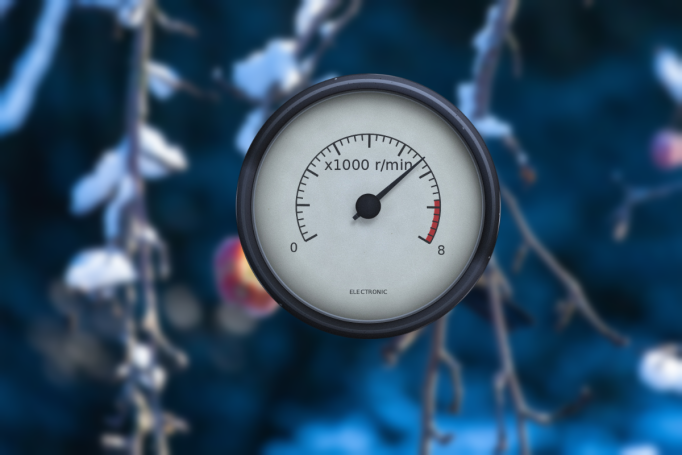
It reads 5600 rpm
